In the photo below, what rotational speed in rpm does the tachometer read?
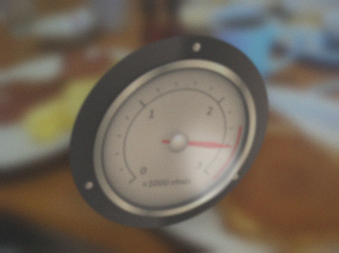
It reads 2600 rpm
